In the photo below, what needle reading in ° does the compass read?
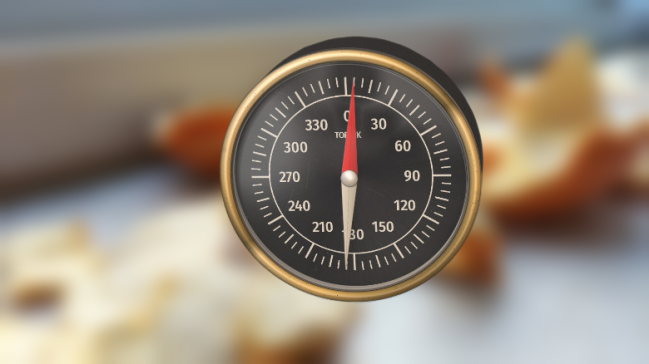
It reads 5 °
